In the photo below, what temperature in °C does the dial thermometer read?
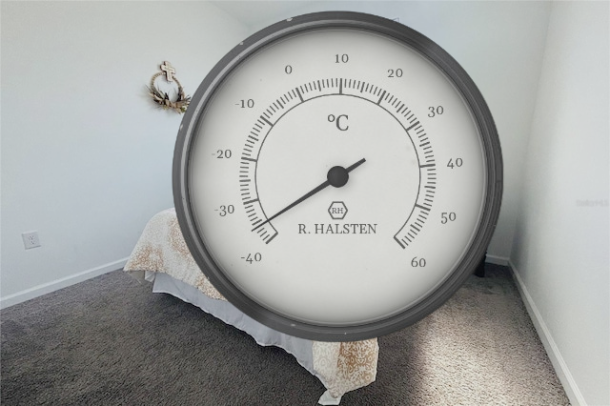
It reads -36 °C
